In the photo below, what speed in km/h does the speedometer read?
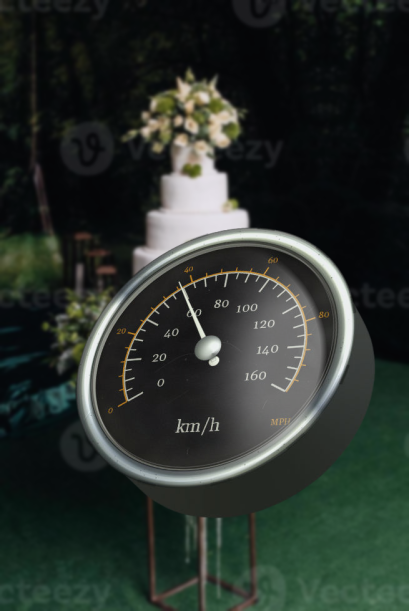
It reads 60 km/h
